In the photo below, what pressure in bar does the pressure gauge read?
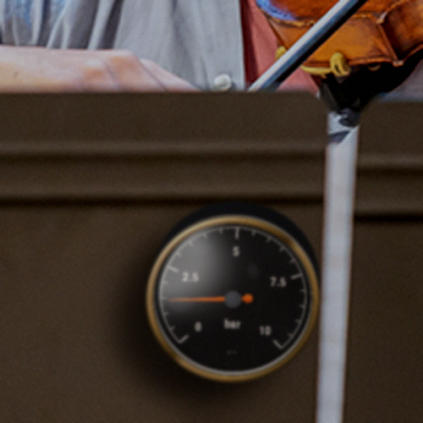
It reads 1.5 bar
